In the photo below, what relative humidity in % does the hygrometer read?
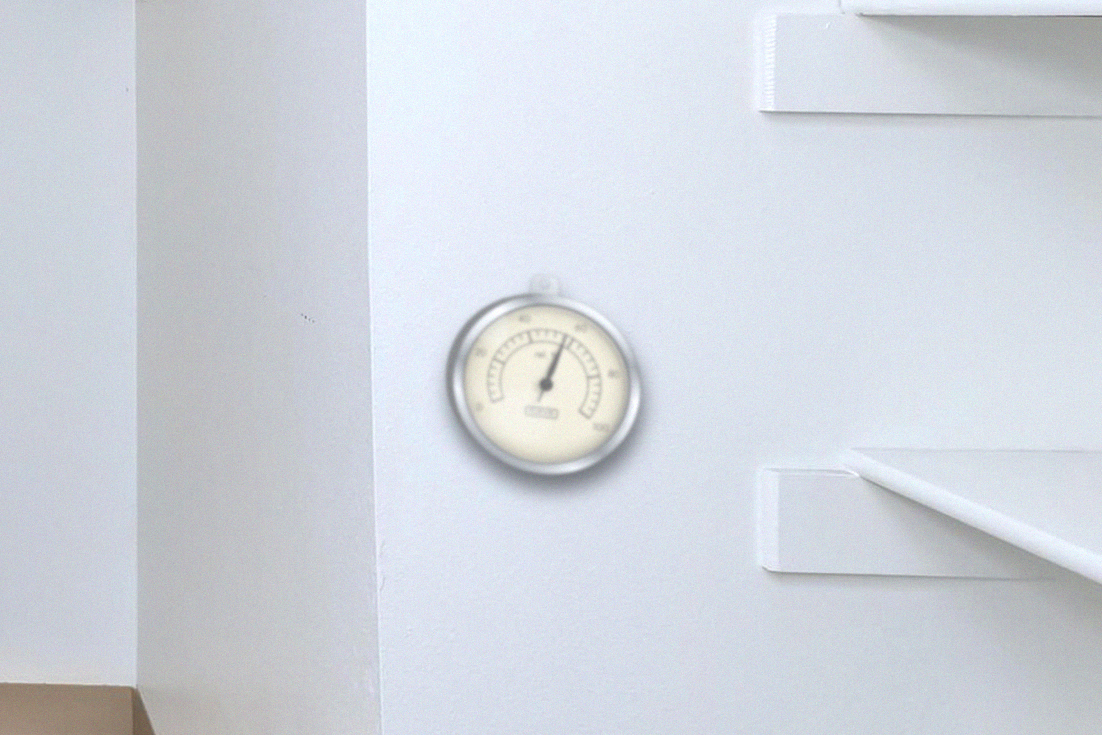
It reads 56 %
